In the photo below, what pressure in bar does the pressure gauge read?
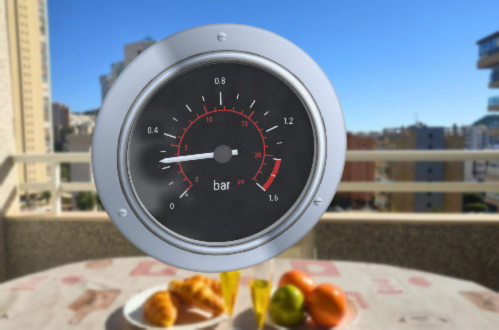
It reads 0.25 bar
